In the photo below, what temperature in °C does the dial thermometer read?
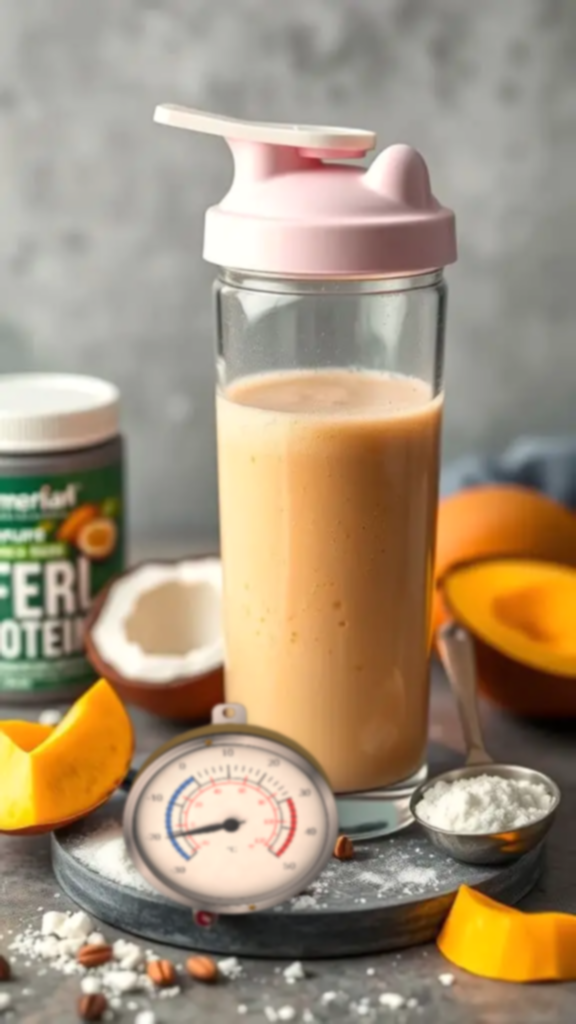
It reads -20 °C
